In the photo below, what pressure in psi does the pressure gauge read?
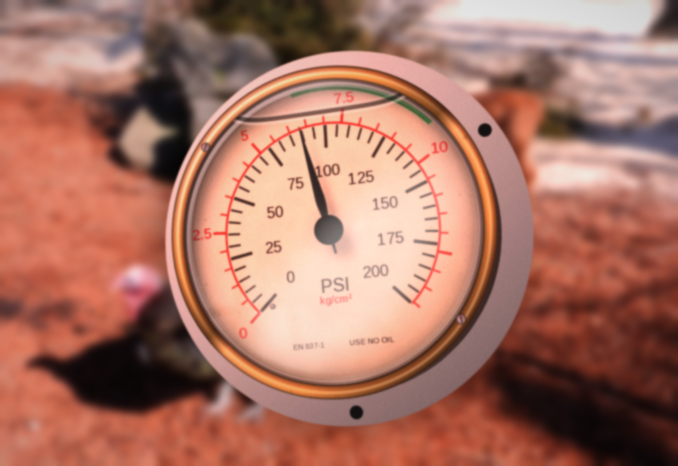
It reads 90 psi
